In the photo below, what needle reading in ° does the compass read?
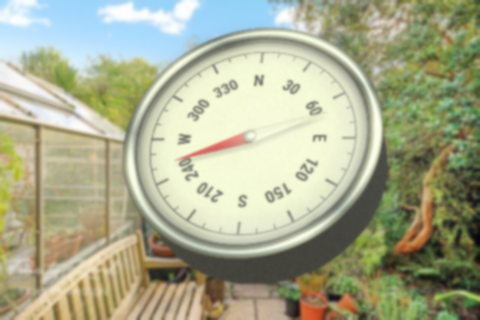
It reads 250 °
